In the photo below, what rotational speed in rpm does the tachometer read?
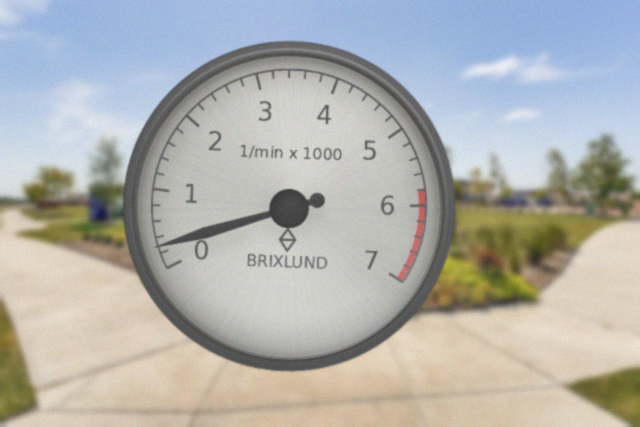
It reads 300 rpm
